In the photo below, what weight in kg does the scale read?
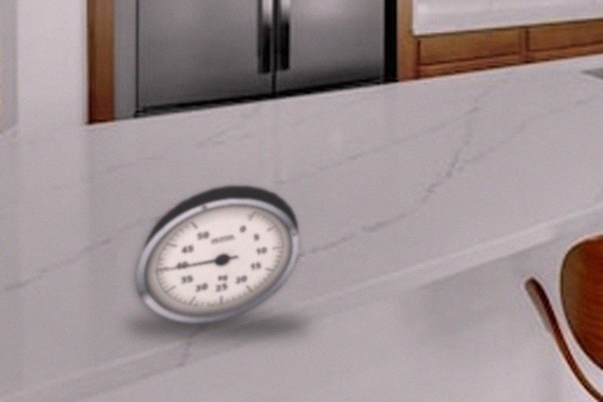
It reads 40 kg
